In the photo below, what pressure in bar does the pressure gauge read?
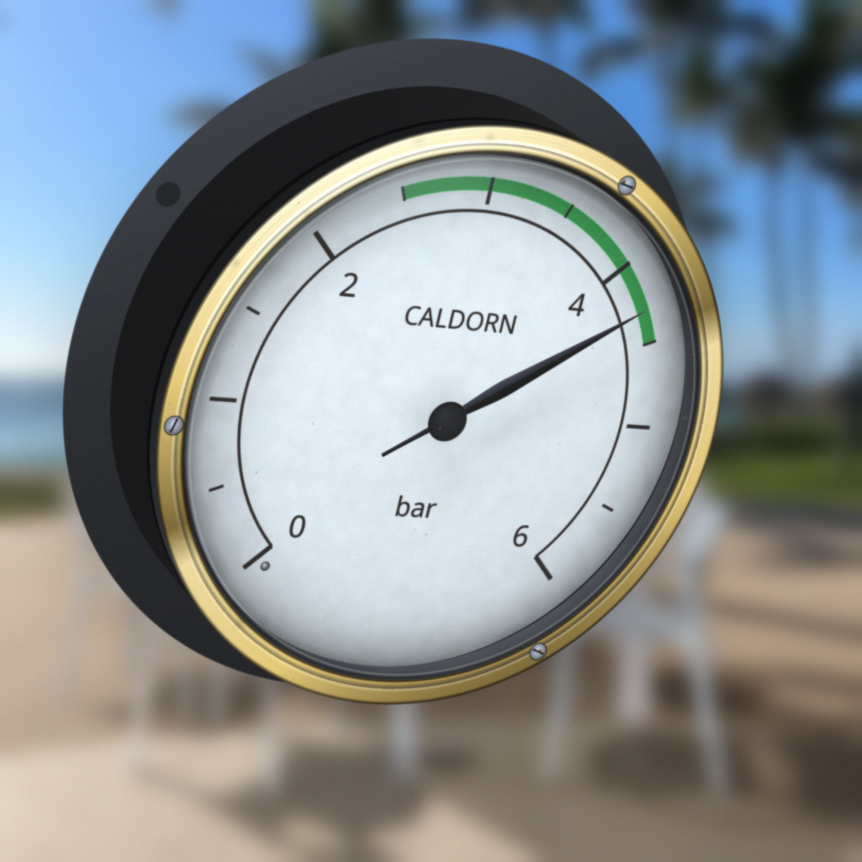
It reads 4.25 bar
